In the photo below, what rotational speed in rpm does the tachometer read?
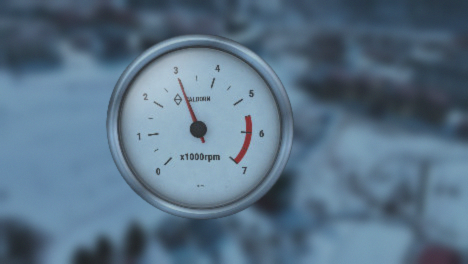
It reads 3000 rpm
